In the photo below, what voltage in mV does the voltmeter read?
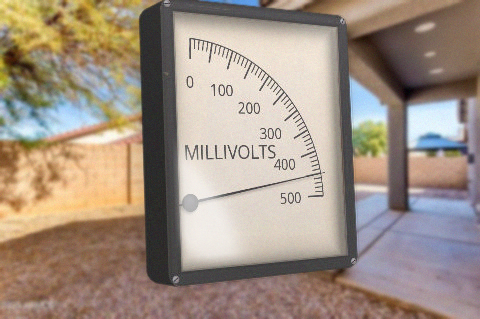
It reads 450 mV
